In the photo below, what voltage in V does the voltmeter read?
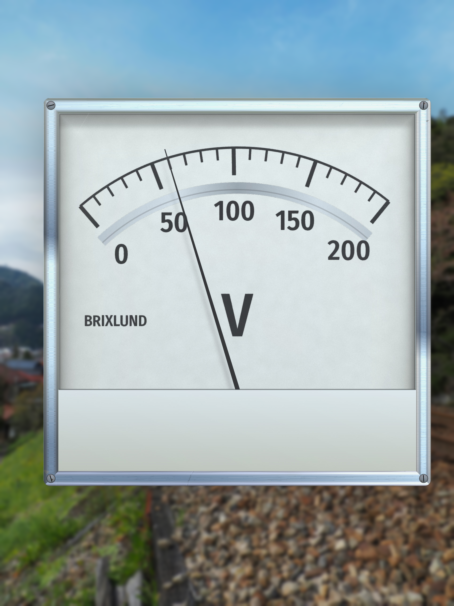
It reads 60 V
